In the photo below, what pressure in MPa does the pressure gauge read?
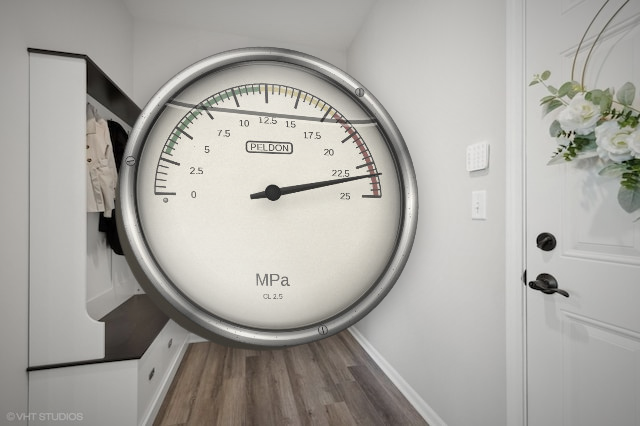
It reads 23.5 MPa
